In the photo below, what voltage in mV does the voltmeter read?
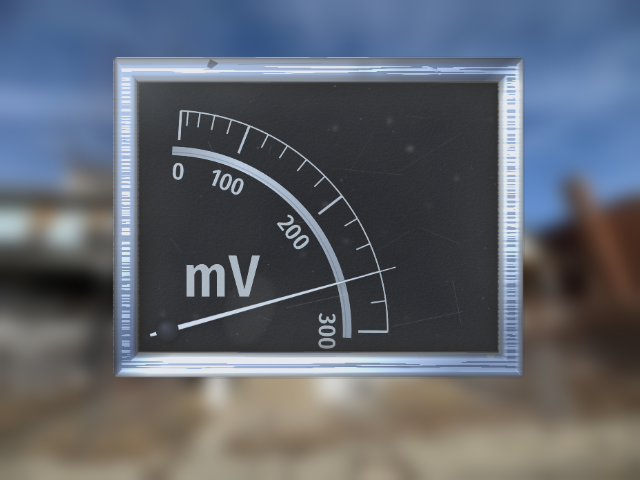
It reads 260 mV
